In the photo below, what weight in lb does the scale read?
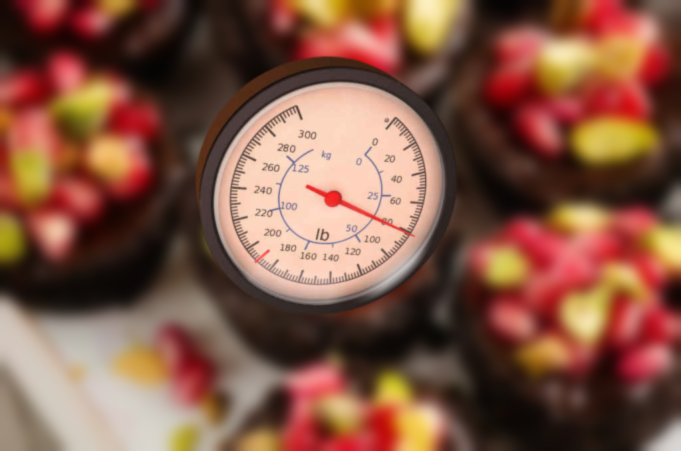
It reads 80 lb
